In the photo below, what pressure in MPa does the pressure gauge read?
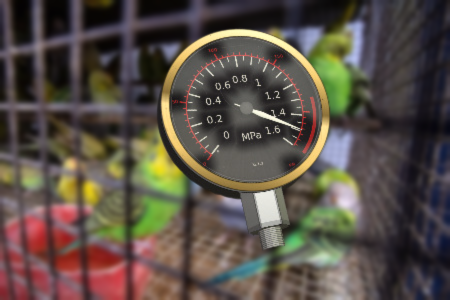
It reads 1.5 MPa
